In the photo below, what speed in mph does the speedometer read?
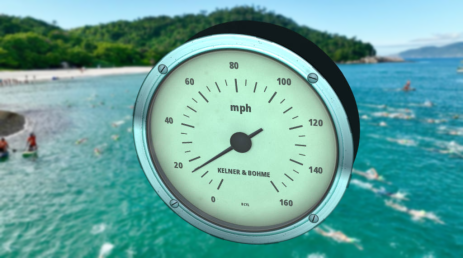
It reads 15 mph
